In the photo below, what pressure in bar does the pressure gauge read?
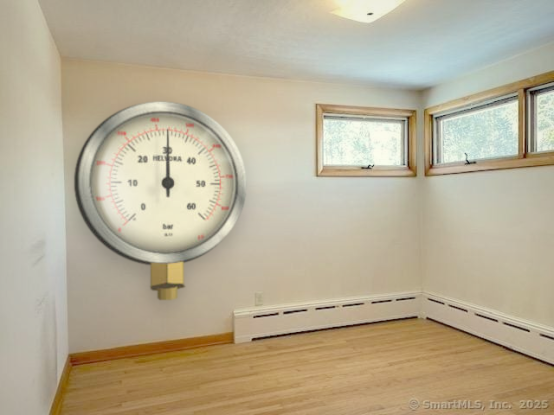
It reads 30 bar
